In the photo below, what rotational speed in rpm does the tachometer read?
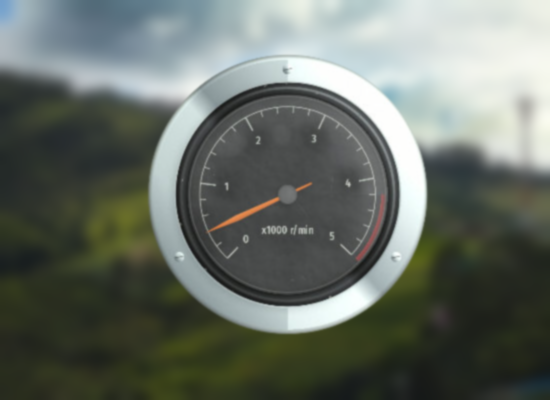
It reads 400 rpm
